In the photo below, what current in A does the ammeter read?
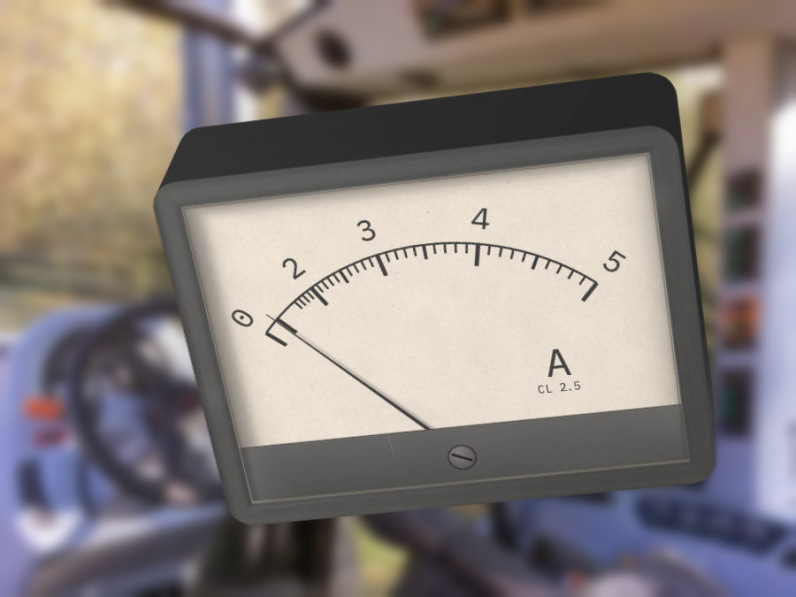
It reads 1 A
